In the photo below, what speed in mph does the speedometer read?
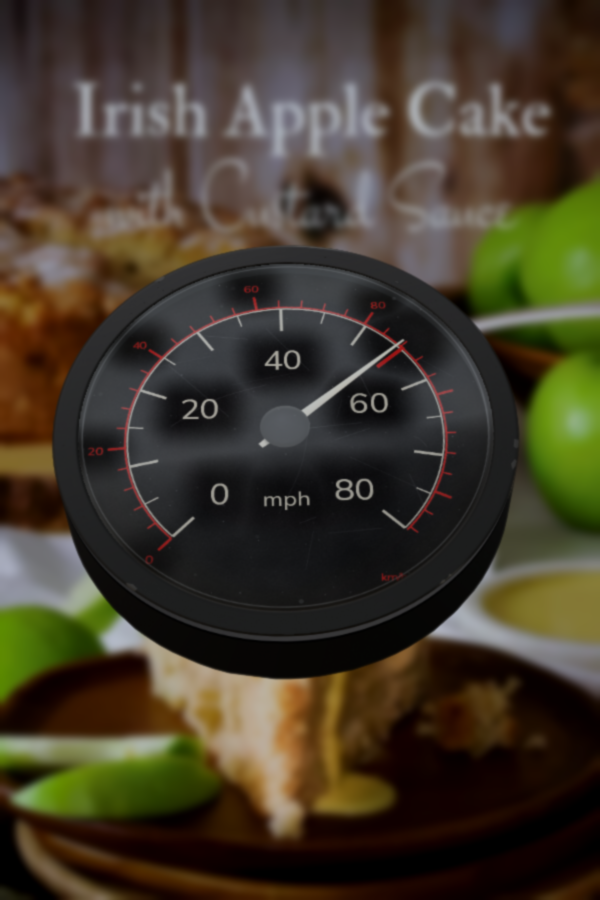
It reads 55 mph
